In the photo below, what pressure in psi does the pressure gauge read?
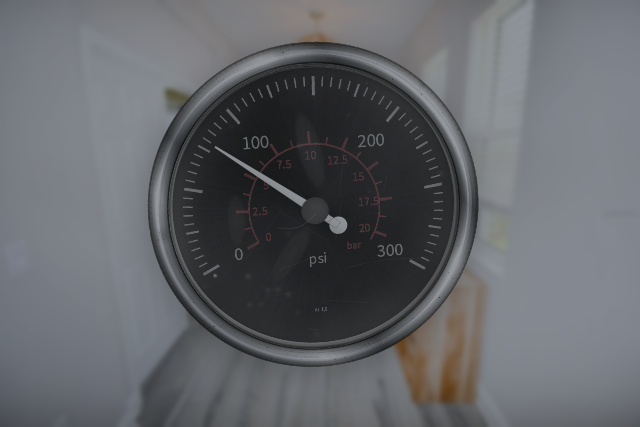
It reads 80 psi
